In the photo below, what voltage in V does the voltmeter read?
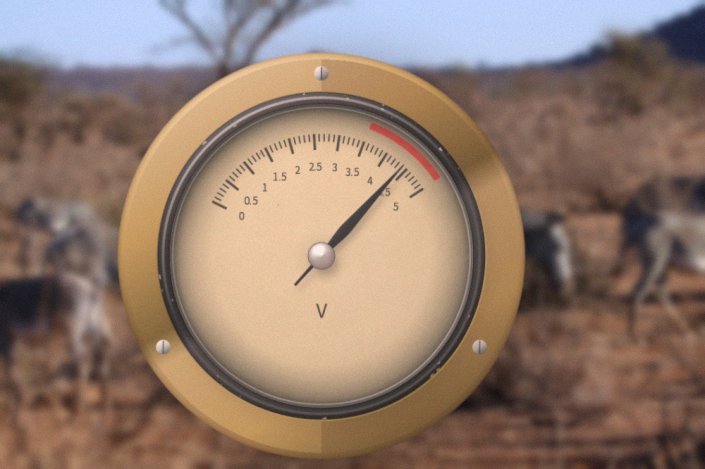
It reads 4.4 V
